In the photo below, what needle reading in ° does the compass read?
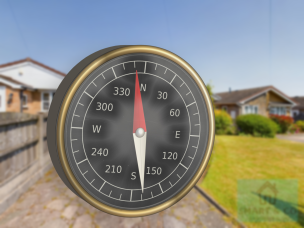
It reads 350 °
